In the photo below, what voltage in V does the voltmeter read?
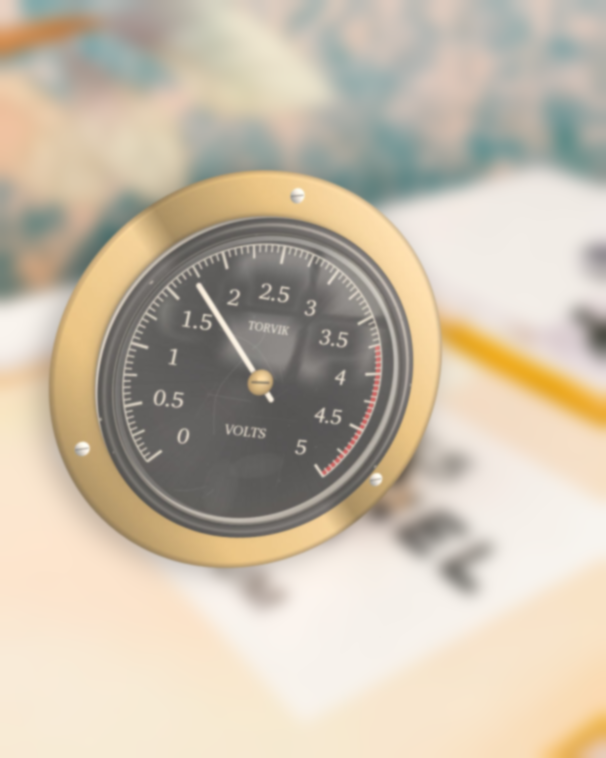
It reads 1.7 V
